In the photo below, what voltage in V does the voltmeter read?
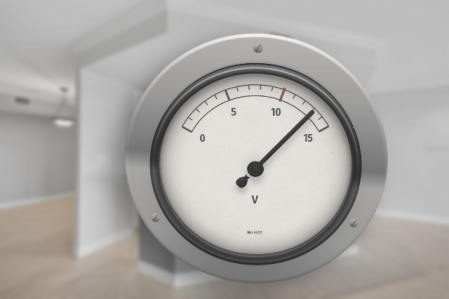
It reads 13 V
